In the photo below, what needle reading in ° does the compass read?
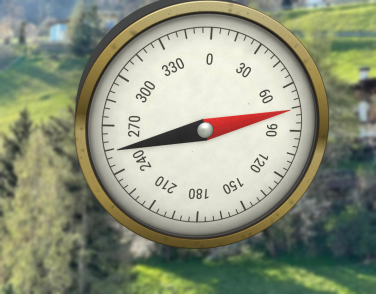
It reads 75 °
